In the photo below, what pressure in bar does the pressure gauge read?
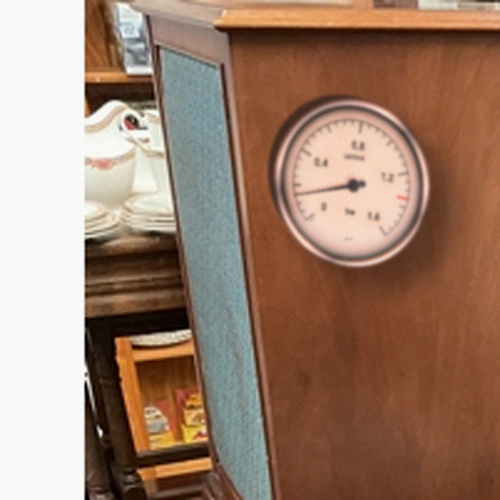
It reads 0.15 bar
